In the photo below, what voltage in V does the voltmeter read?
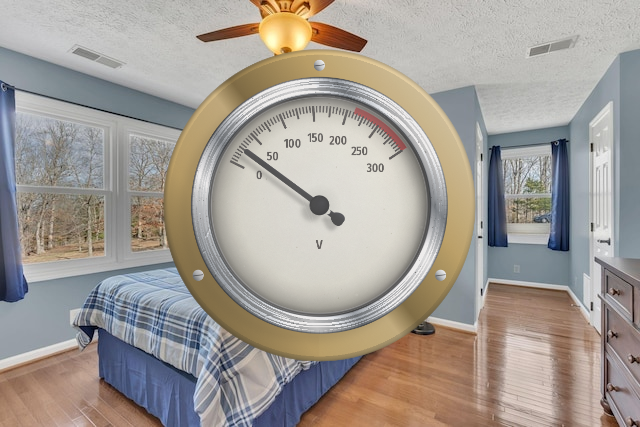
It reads 25 V
